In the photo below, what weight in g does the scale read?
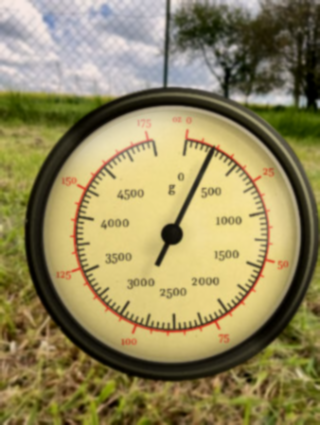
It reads 250 g
